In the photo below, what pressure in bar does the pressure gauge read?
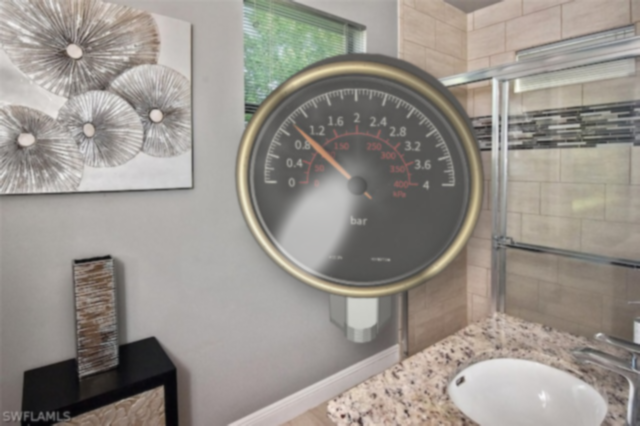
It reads 1 bar
